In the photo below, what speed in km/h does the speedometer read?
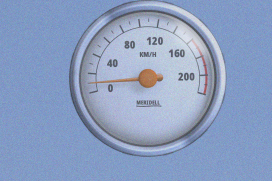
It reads 10 km/h
